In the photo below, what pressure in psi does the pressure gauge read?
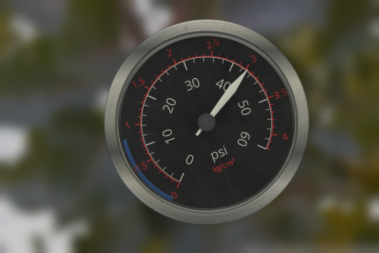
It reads 43 psi
